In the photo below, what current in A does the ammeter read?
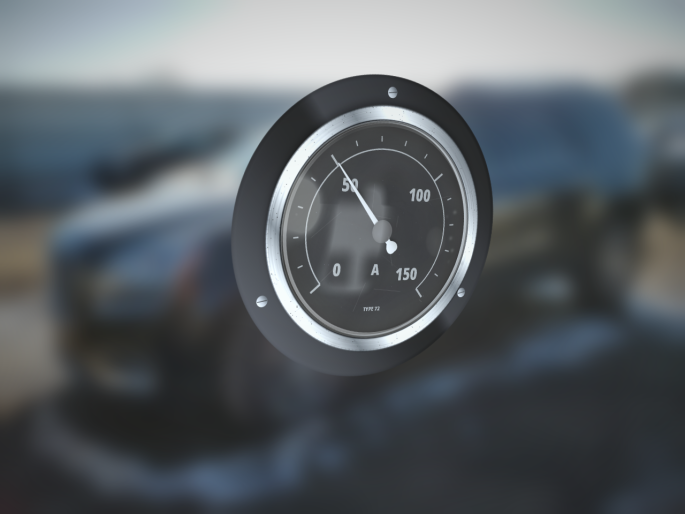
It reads 50 A
